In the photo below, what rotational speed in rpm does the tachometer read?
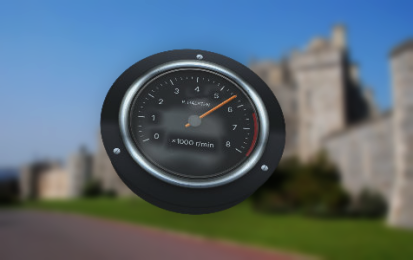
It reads 5600 rpm
